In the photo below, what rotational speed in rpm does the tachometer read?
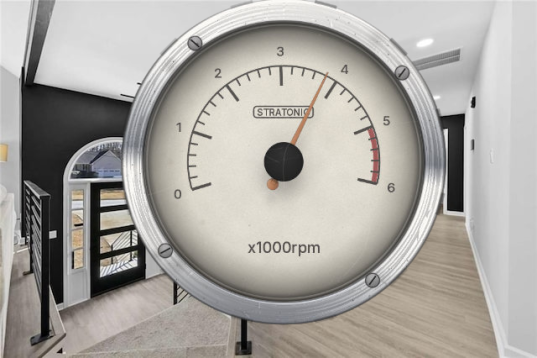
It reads 3800 rpm
